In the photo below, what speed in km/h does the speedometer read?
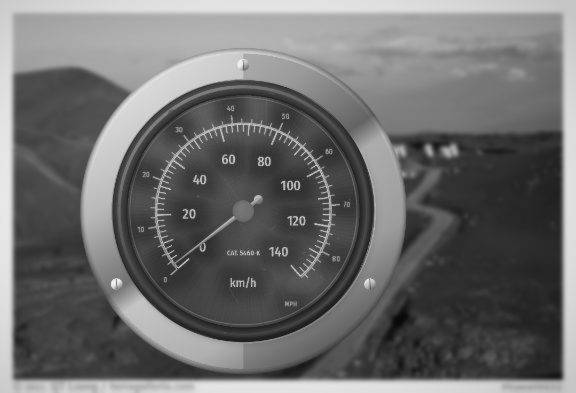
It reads 2 km/h
